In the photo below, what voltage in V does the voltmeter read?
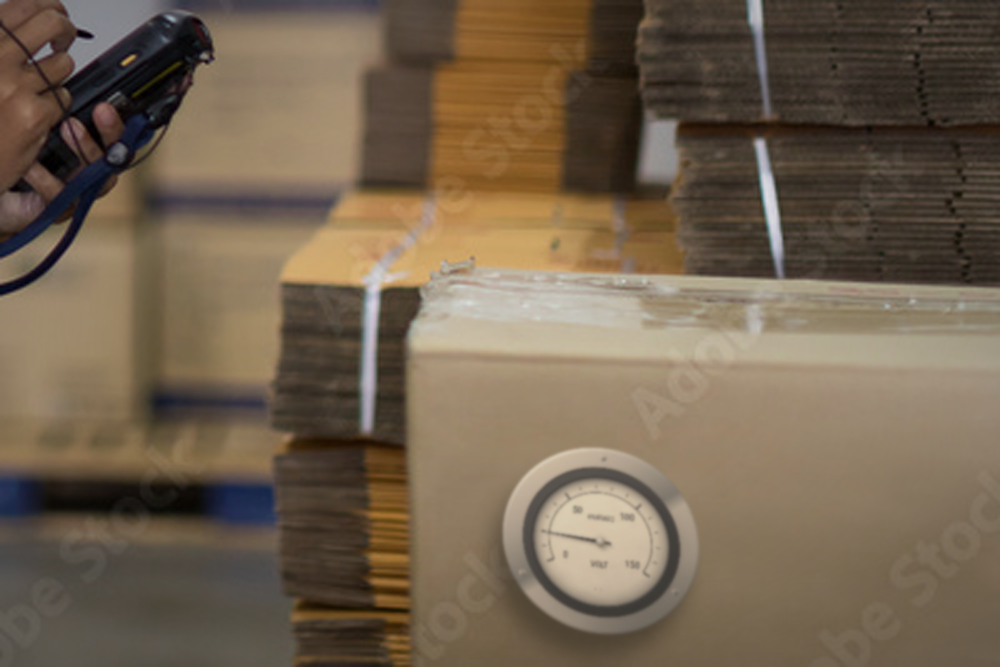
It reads 20 V
